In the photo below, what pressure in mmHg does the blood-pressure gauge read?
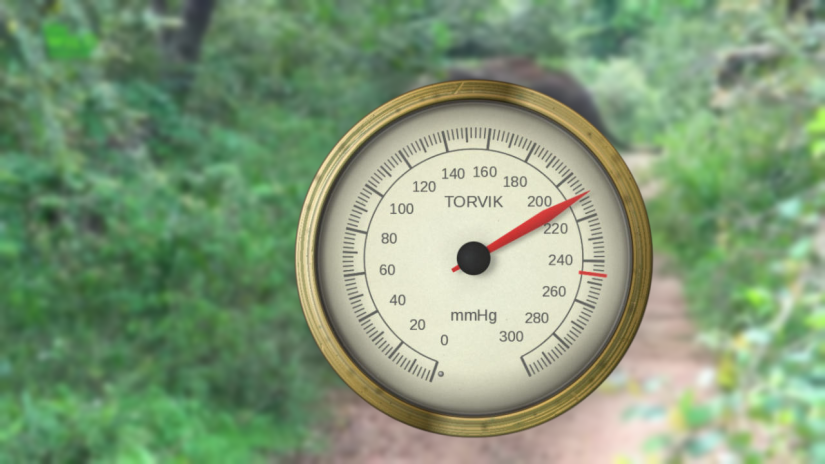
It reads 210 mmHg
